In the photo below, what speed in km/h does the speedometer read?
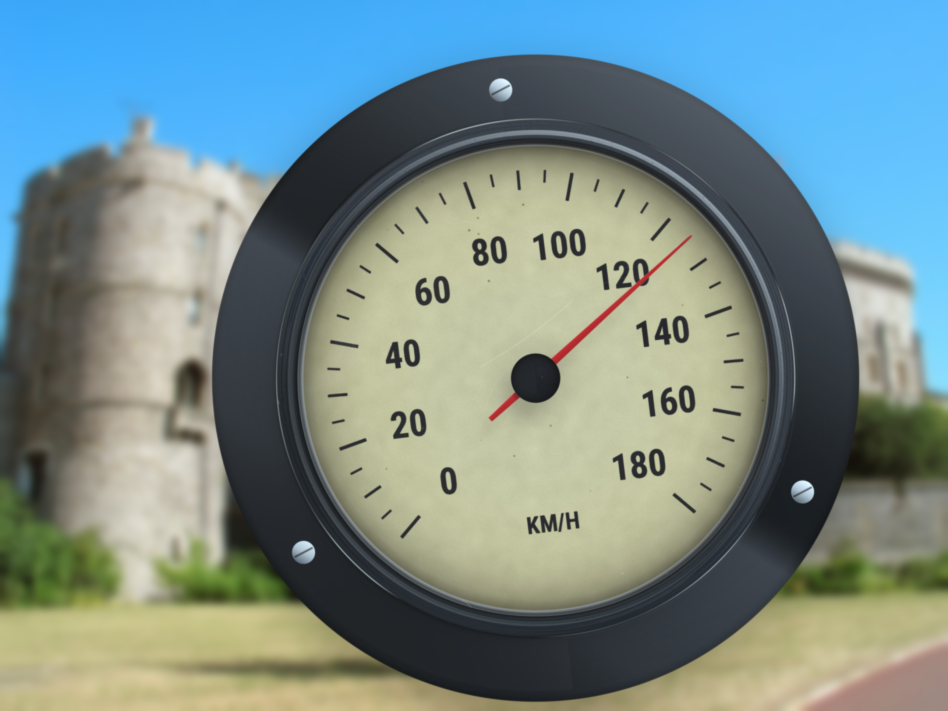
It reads 125 km/h
